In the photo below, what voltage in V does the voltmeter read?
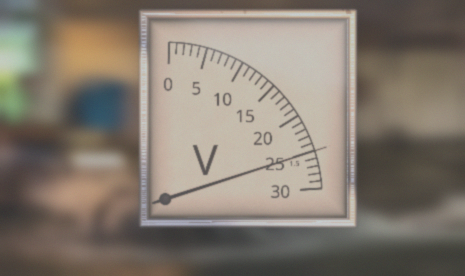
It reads 25 V
